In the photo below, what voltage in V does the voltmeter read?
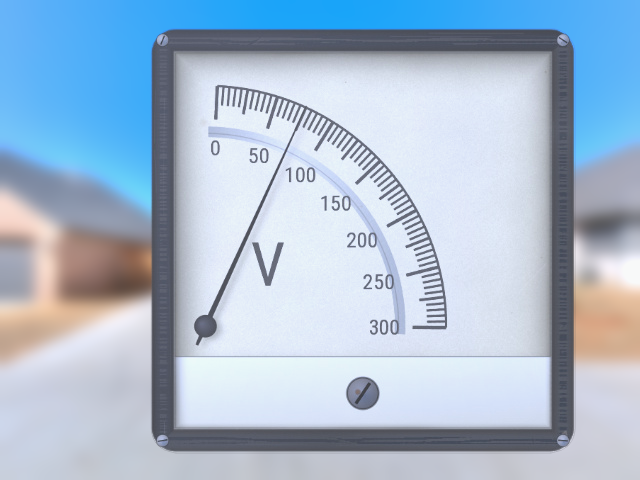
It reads 75 V
